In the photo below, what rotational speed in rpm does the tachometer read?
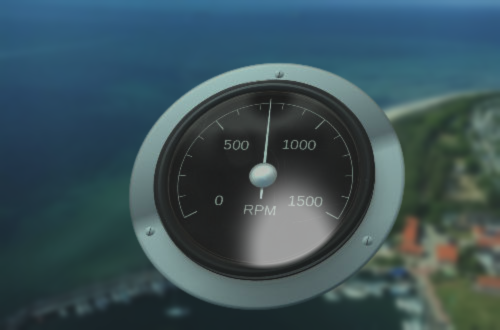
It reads 750 rpm
